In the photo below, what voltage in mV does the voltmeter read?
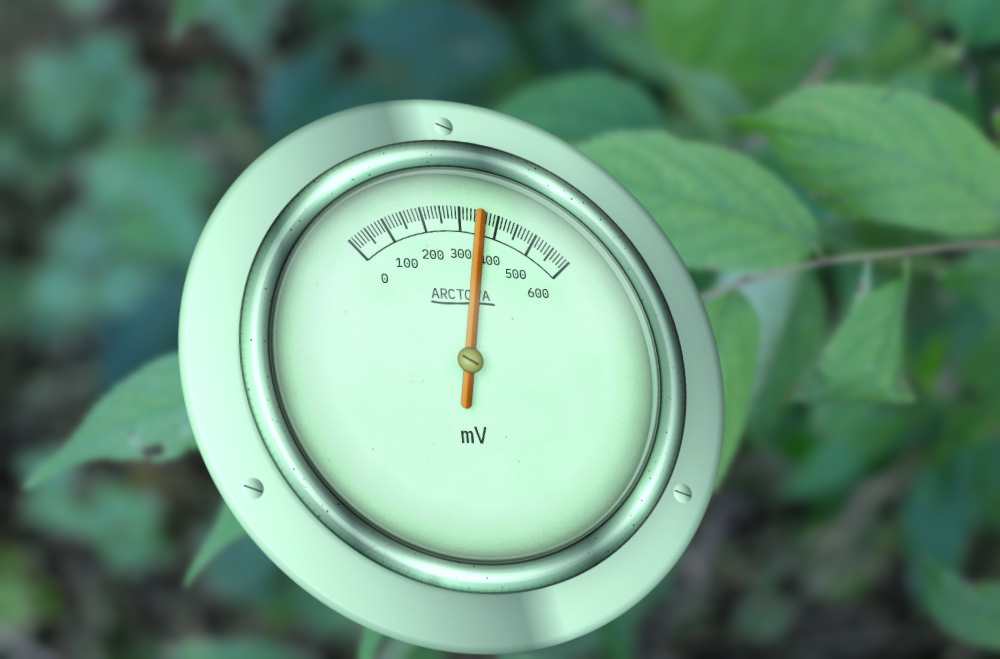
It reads 350 mV
